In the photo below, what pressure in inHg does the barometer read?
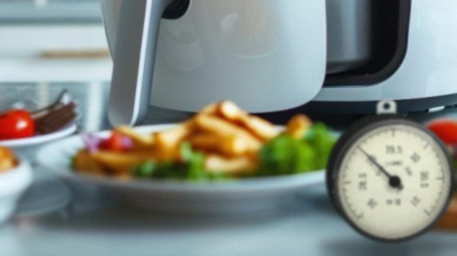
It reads 29 inHg
